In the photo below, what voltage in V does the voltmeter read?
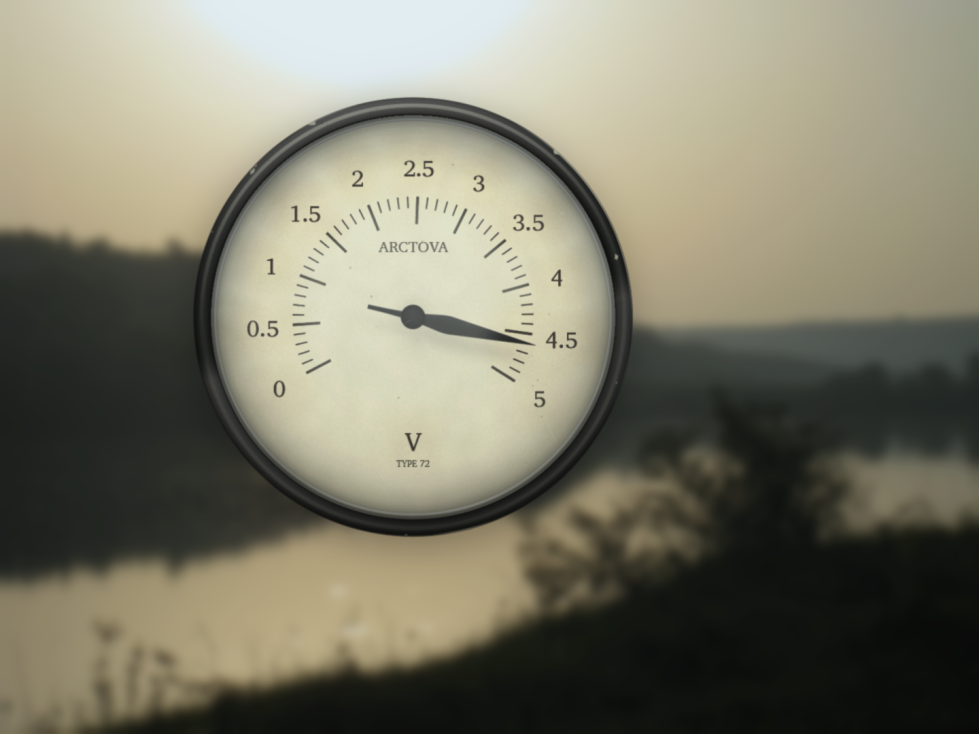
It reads 4.6 V
